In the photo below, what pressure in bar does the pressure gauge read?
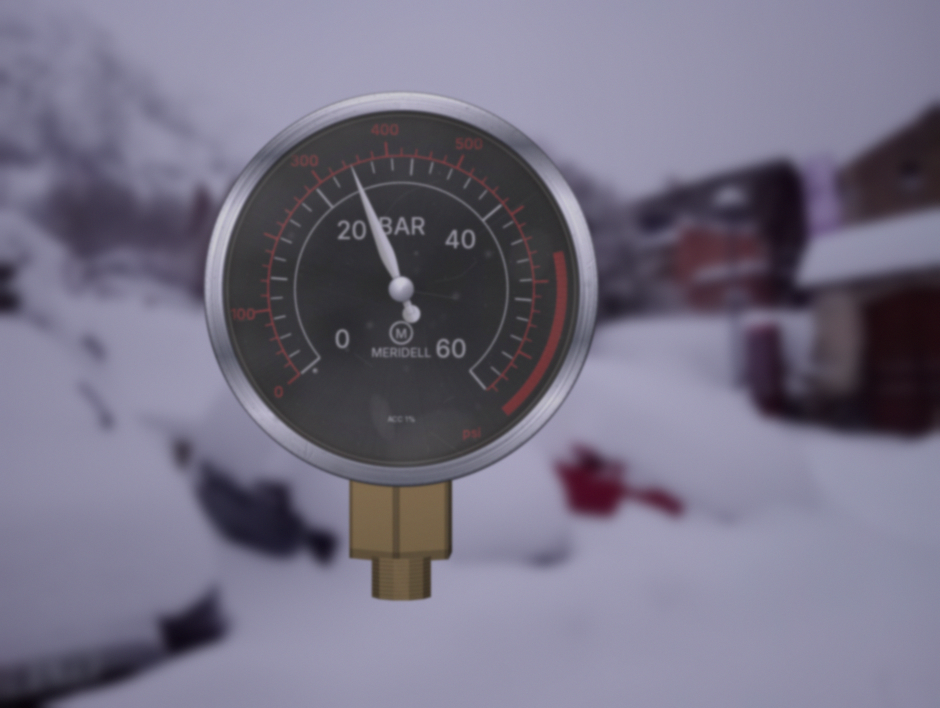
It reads 24 bar
